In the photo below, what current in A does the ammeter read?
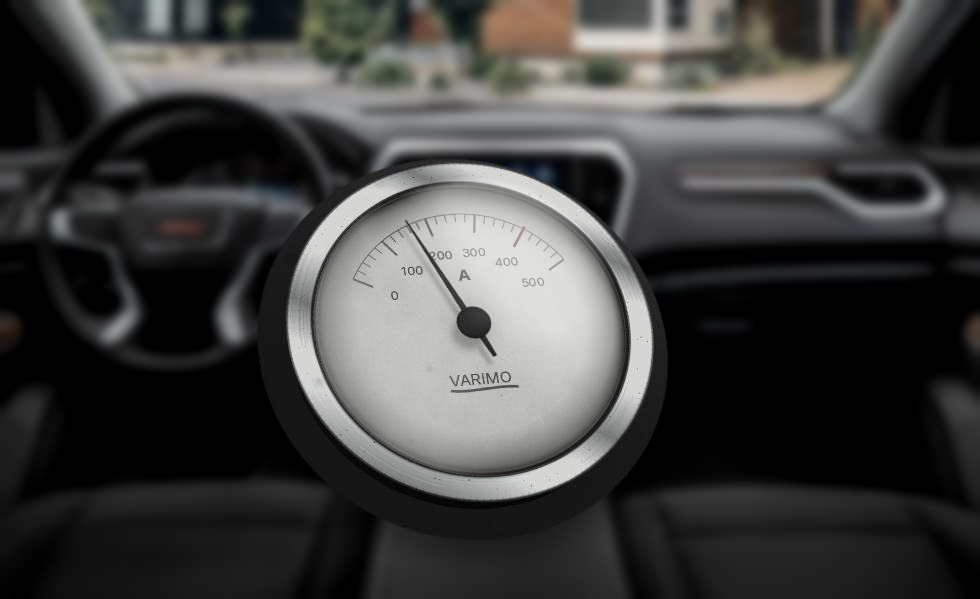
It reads 160 A
